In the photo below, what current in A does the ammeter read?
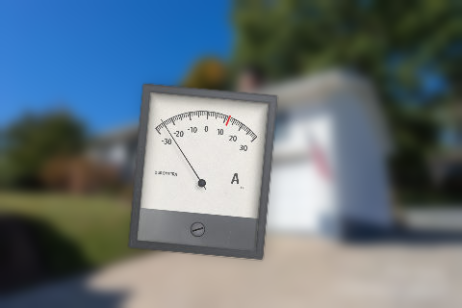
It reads -25 A
